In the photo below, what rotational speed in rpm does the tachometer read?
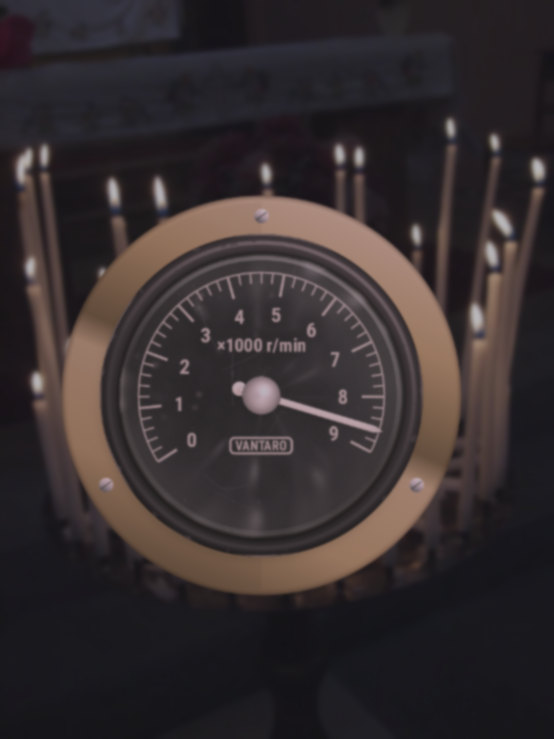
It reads 8600 rpm
